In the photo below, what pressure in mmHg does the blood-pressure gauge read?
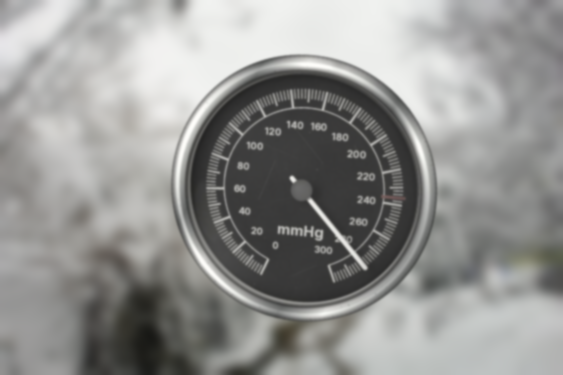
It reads 280 mmHg
